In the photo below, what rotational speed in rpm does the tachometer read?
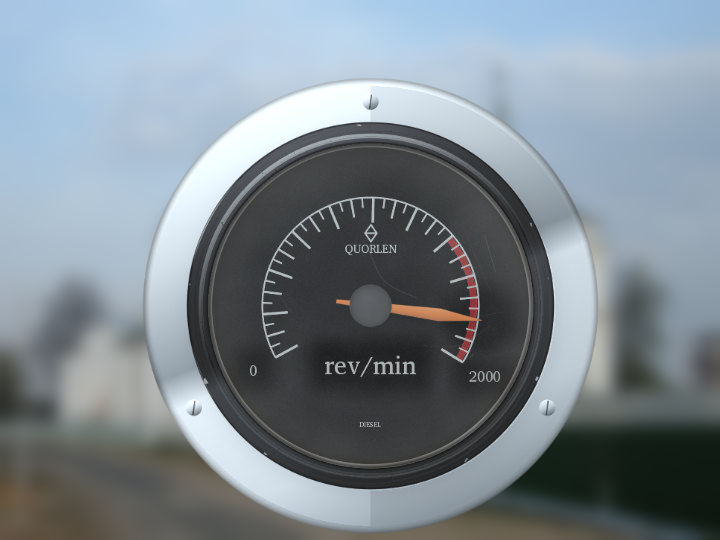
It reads 1800 rpm
